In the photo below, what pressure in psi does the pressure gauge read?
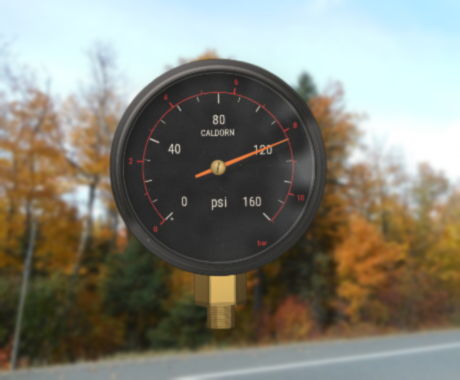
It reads 120 psi
